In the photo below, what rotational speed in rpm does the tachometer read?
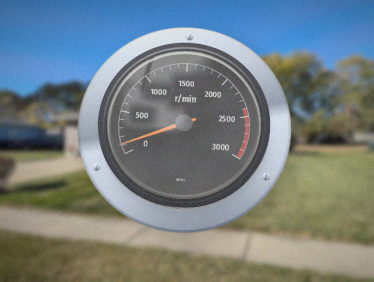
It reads 100 rpm
